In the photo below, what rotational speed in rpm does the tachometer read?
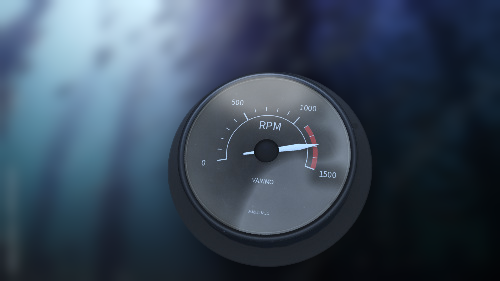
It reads 1300 rpm
